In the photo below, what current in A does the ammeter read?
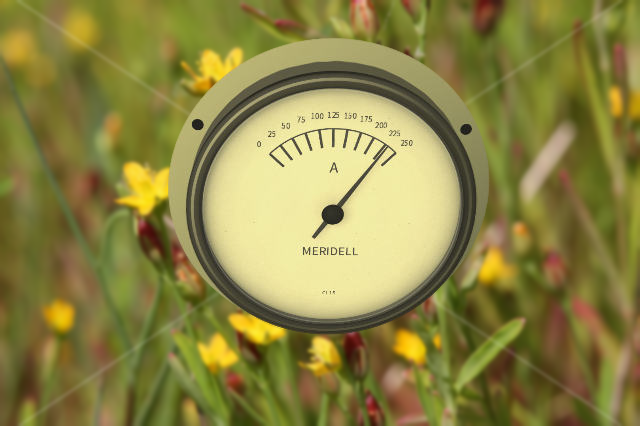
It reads 225 A
